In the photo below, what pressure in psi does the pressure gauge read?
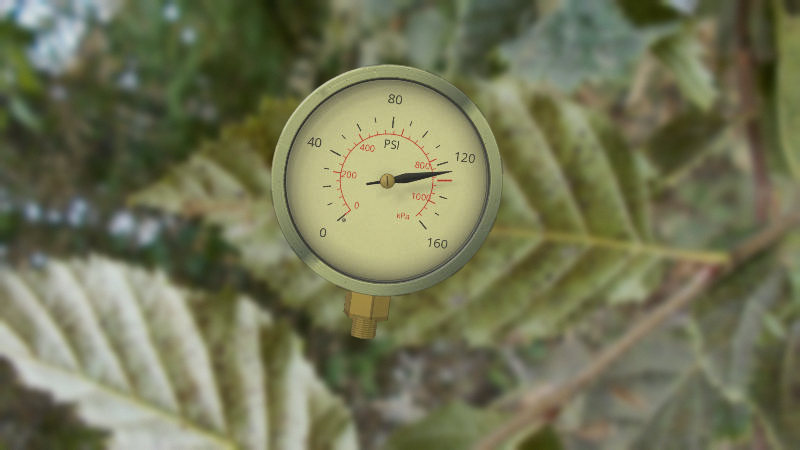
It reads 125 psi
